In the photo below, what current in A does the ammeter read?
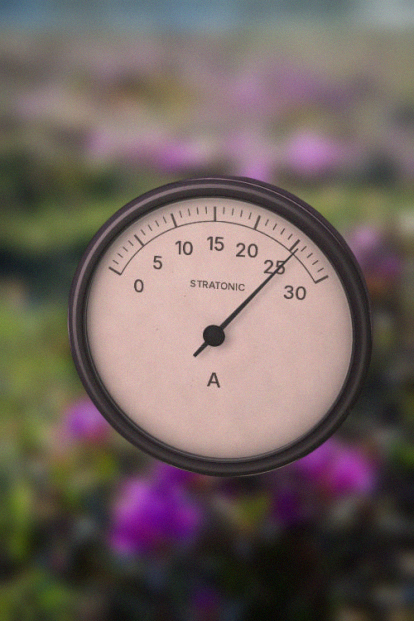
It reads 25.5 A
